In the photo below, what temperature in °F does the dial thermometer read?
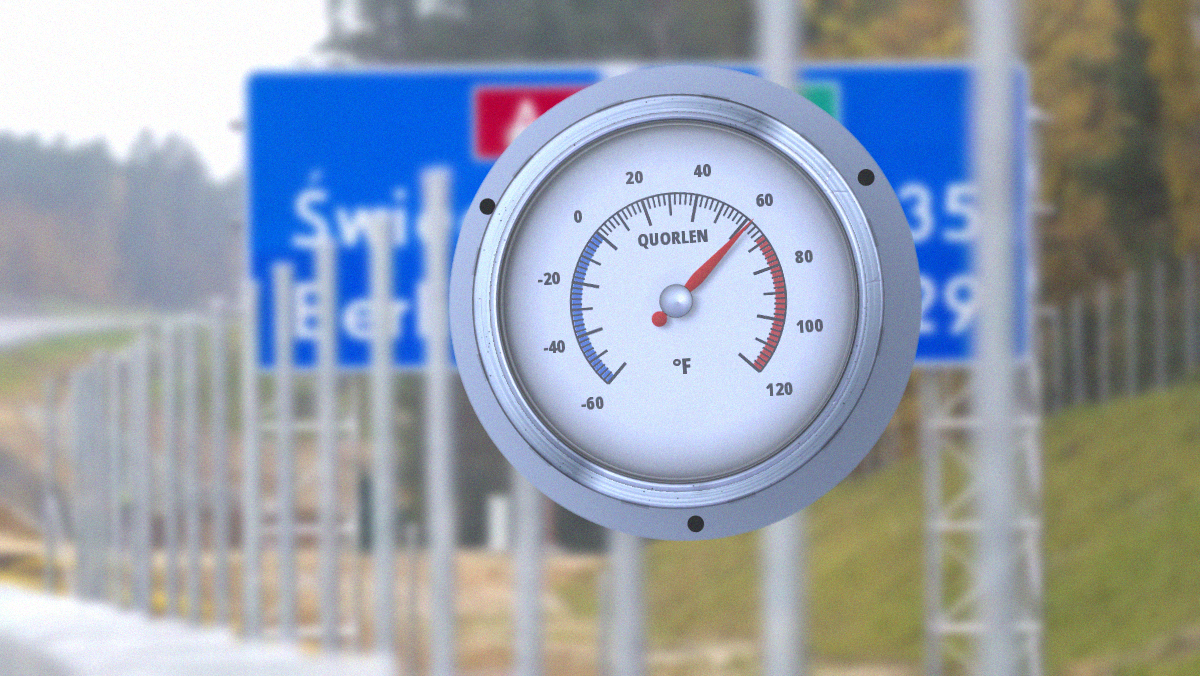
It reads 62 °F
